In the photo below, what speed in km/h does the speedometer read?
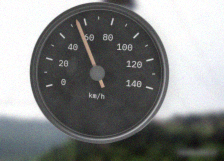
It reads 55 km/h
